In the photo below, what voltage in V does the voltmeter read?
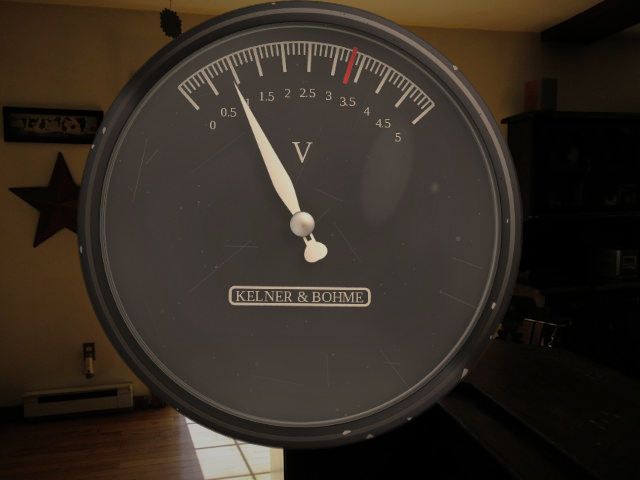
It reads 0.9 V
